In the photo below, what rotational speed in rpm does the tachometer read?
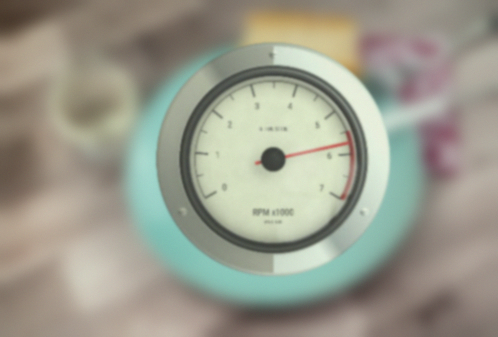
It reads 5750 rpm
